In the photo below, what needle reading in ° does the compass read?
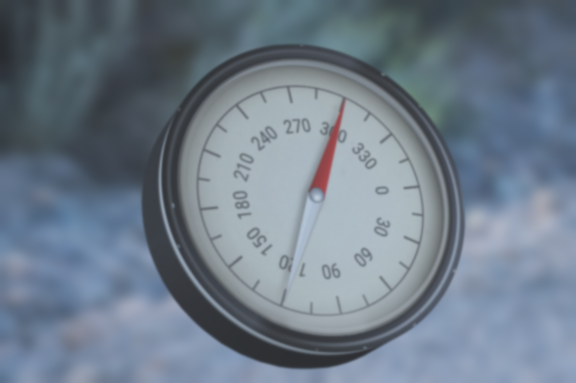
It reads 300 °
